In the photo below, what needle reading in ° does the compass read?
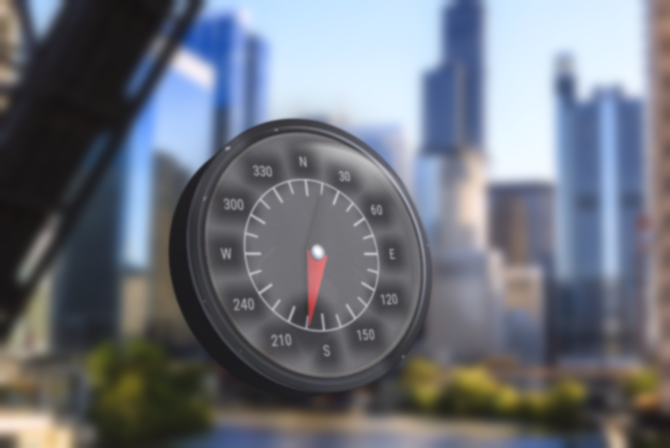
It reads 195 °
